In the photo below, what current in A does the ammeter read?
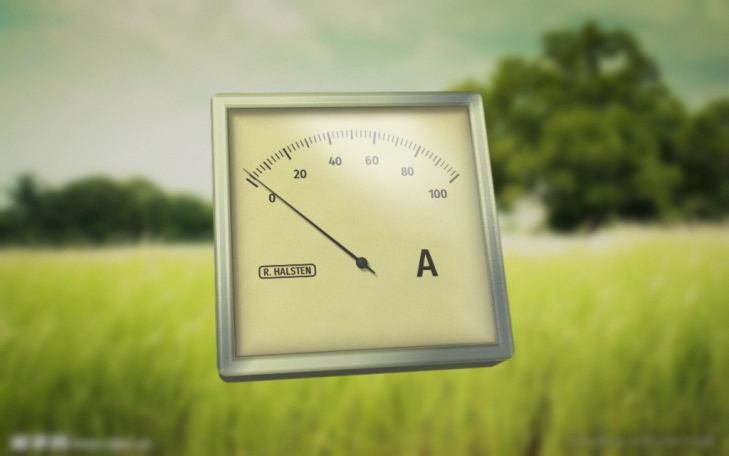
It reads 2 A
